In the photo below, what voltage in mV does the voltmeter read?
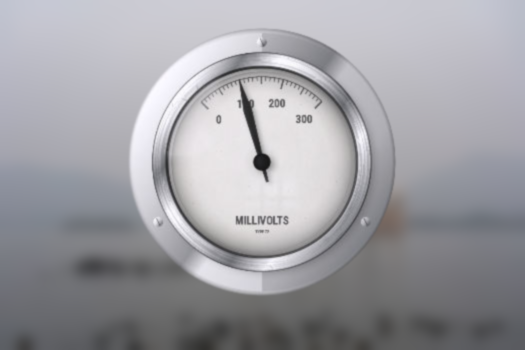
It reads 100 mV
